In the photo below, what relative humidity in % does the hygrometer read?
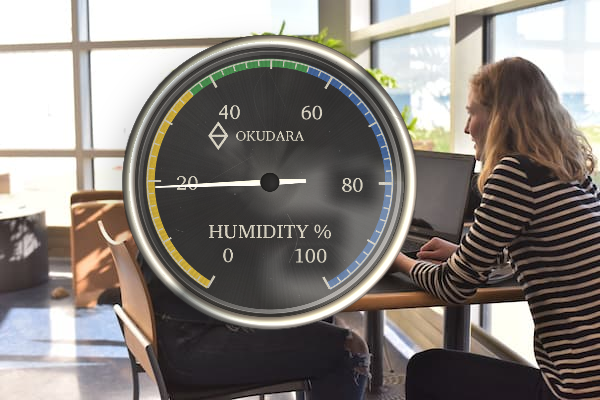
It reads 19 %
